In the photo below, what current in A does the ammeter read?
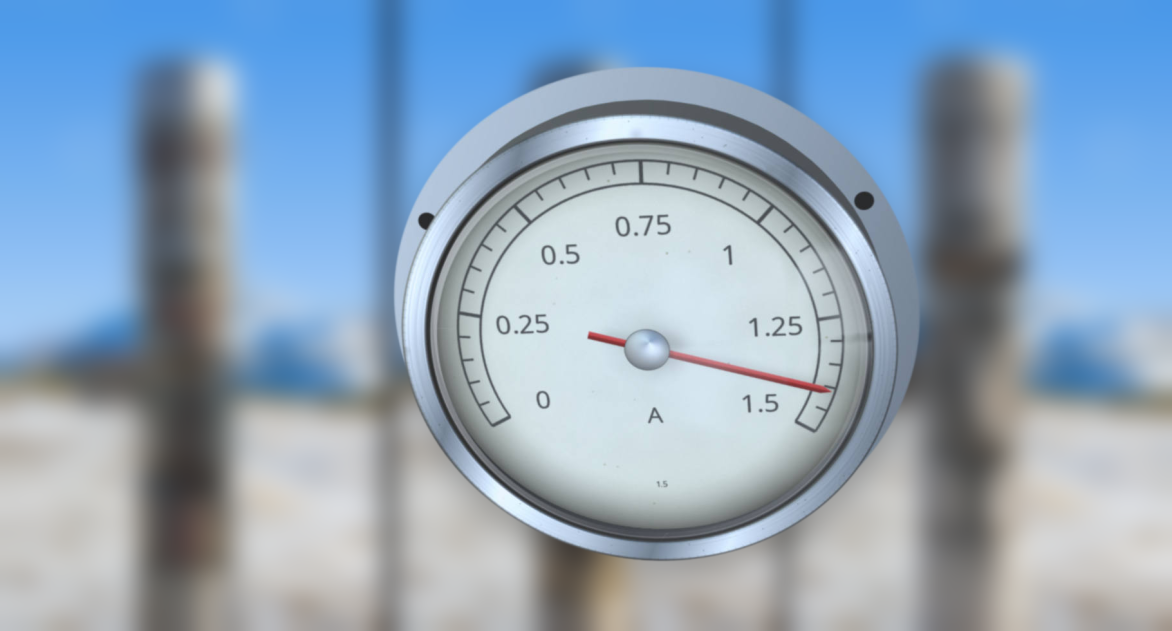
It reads 1.4 A
